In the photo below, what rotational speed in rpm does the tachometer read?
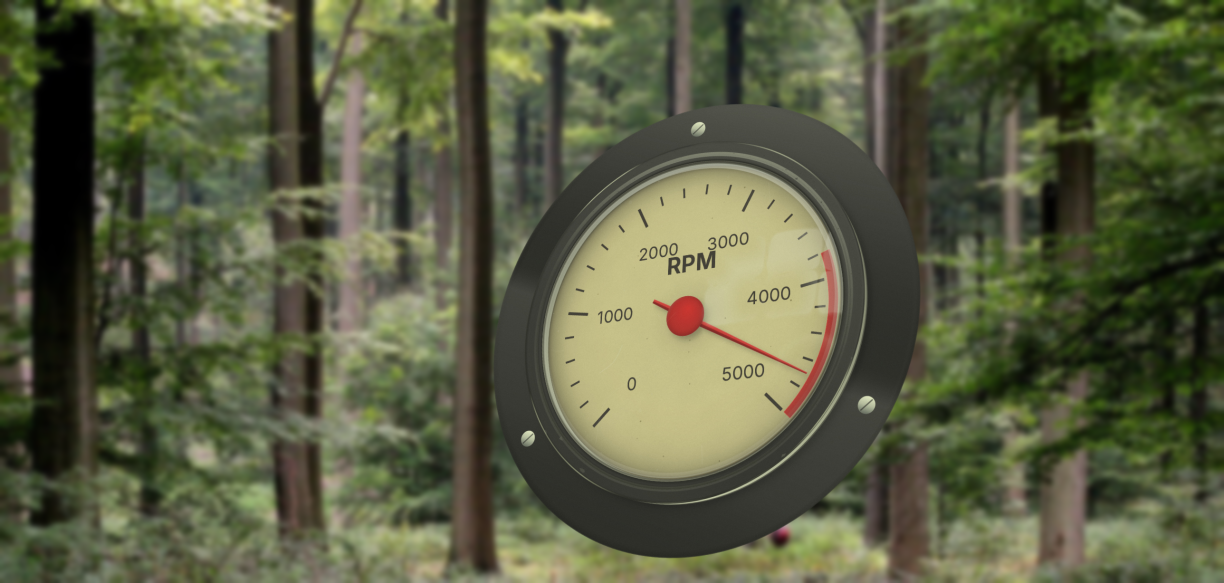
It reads 4700 rpm
